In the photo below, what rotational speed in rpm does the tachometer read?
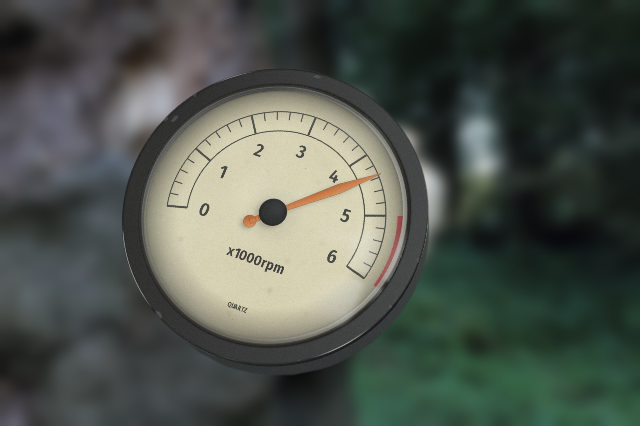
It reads 4400 rpm
